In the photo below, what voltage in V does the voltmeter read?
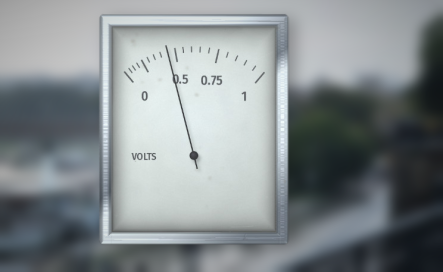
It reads 0.45 V
